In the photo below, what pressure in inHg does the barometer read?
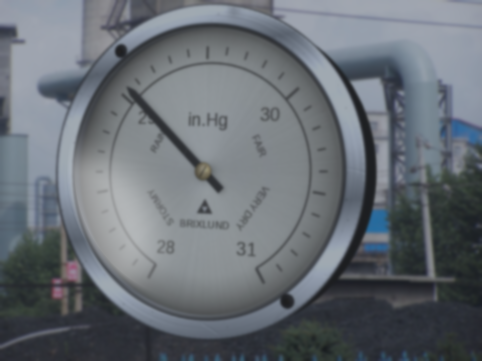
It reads 29.05 inHg
